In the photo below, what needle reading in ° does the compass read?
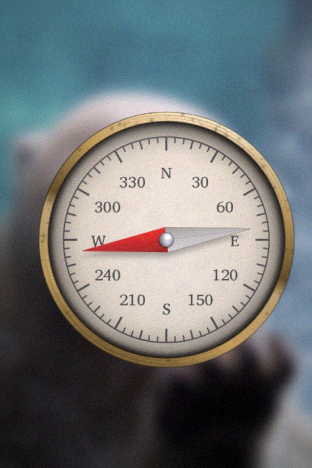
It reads 262.5 °
